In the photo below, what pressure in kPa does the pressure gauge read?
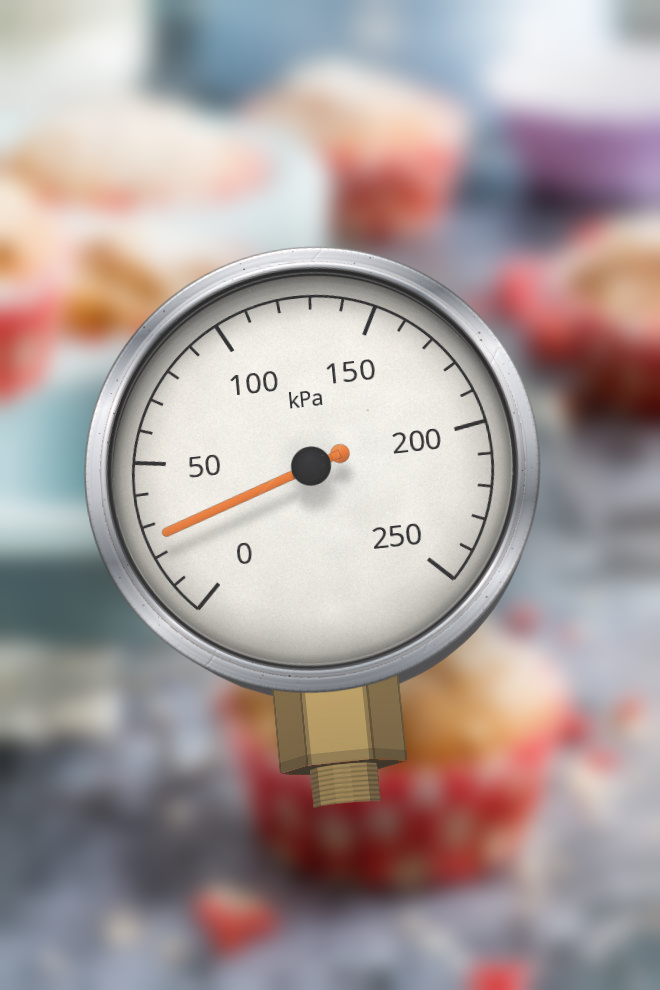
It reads 25 kPa
